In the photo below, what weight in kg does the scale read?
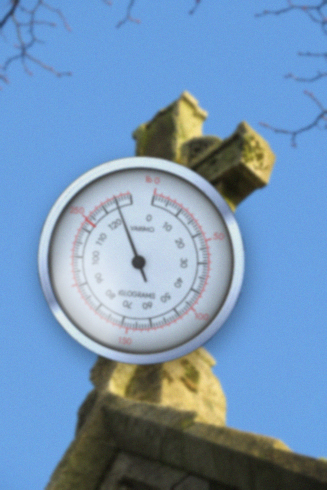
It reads 125 kg
